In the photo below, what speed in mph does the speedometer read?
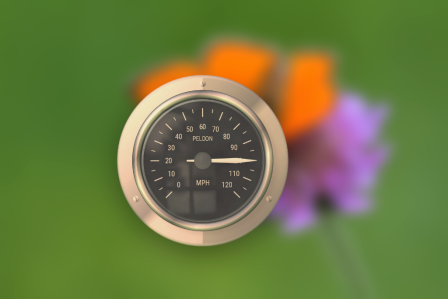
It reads 100 mph
